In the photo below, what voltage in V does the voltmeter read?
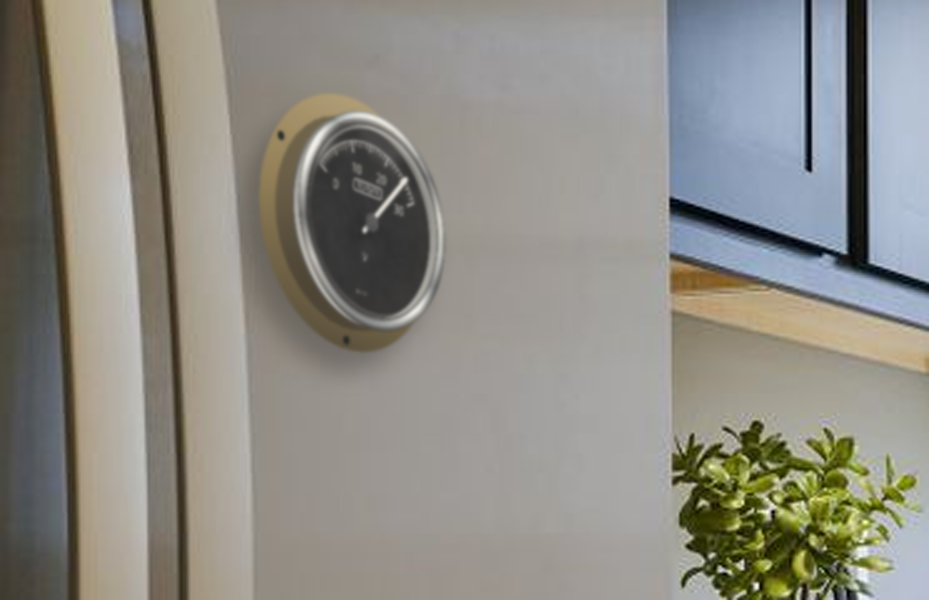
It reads 25 V
